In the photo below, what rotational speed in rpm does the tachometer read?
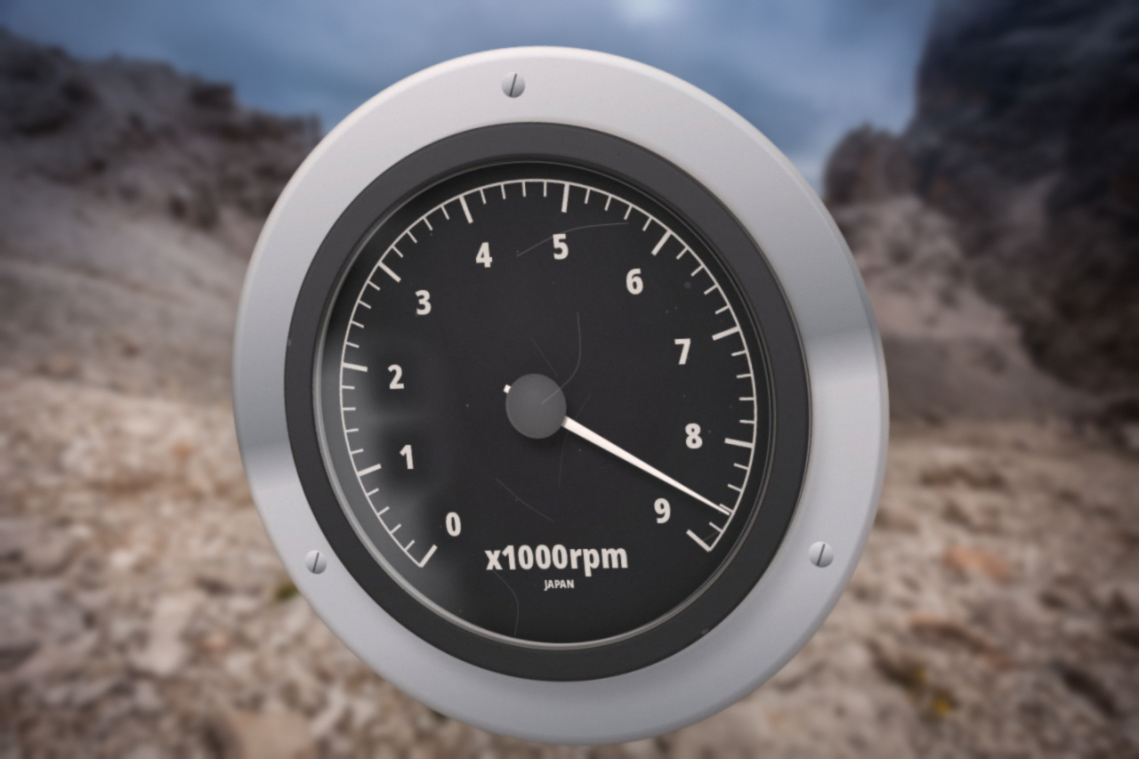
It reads 8600 rpm
